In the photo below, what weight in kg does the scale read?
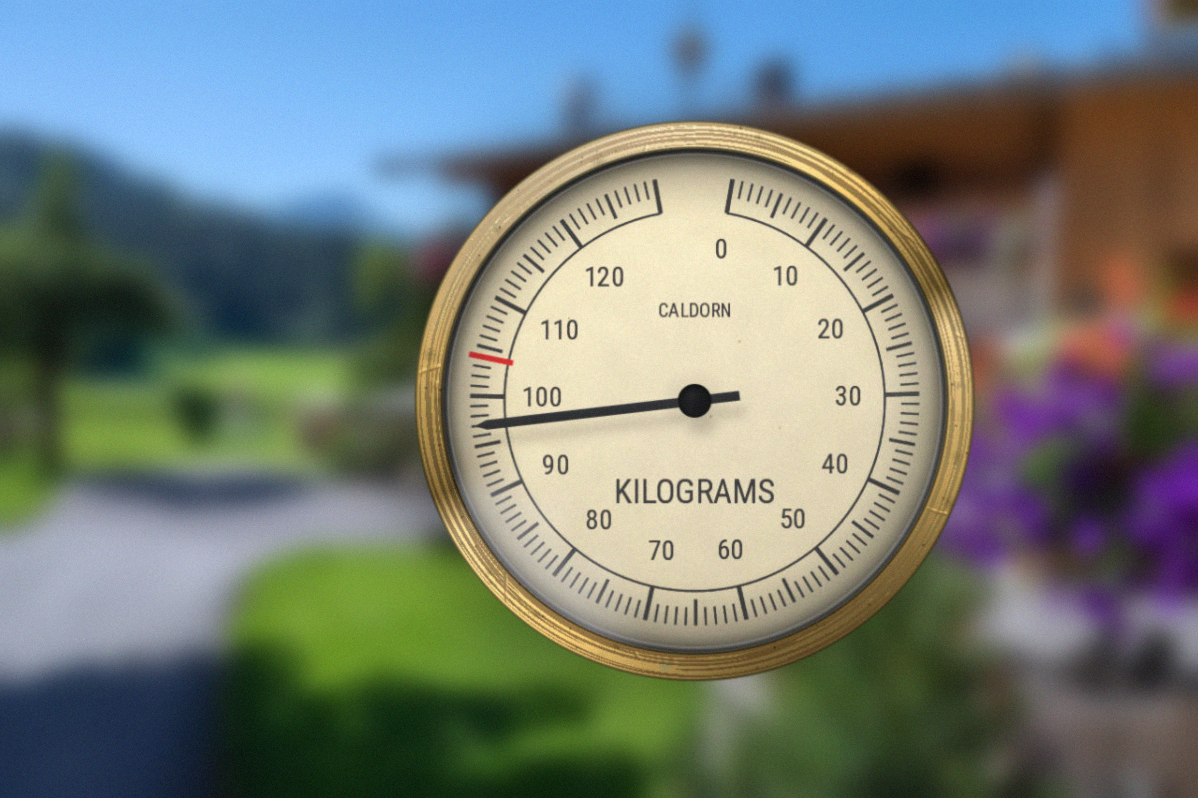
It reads 97 kg
